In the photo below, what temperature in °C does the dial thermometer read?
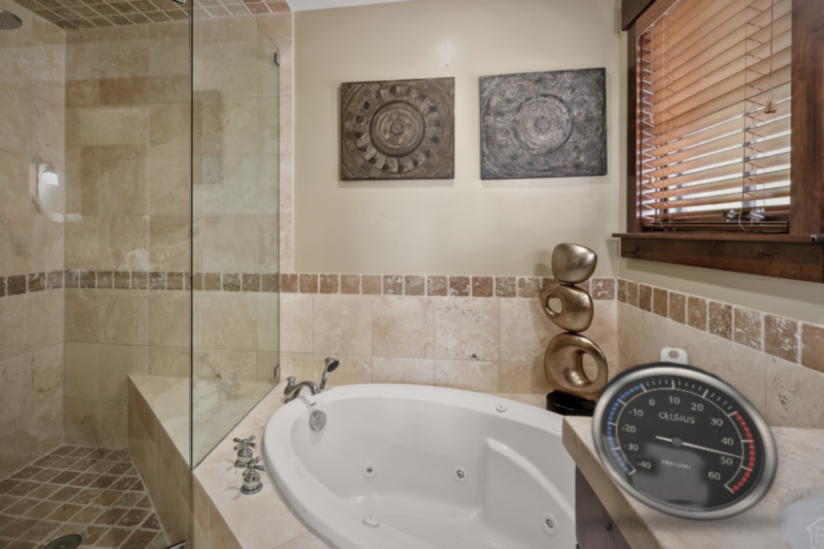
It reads 46 °C
